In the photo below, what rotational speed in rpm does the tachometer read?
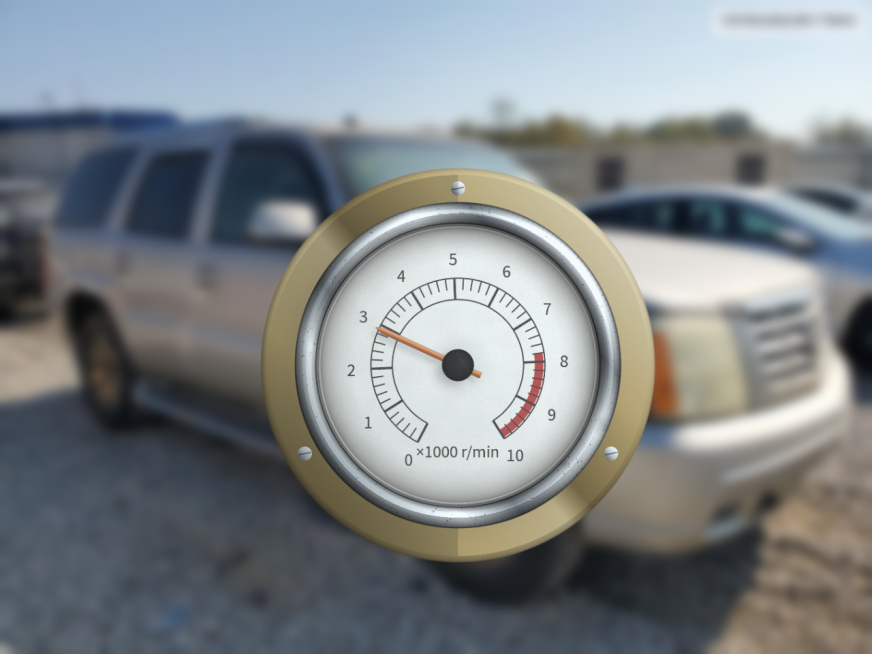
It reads 2900 rpm
